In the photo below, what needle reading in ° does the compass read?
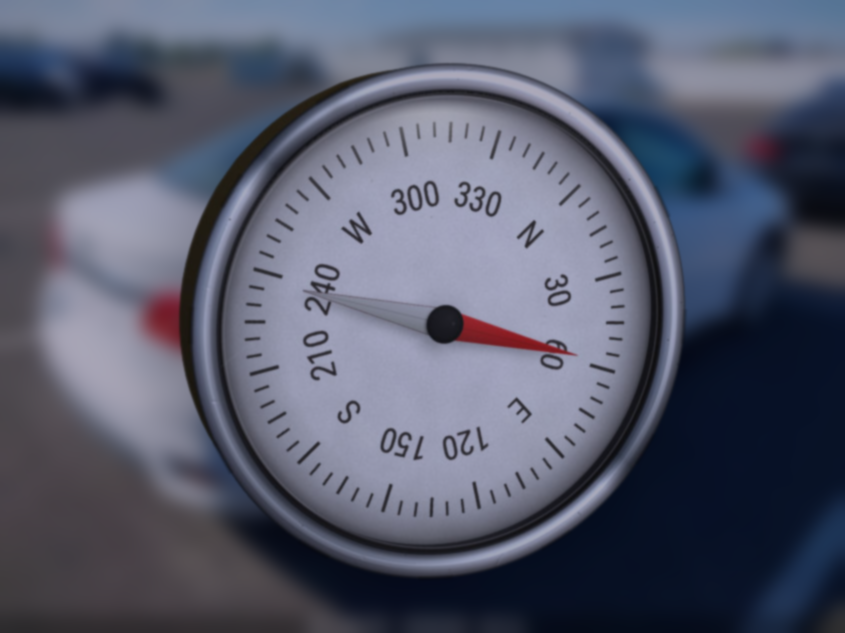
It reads 57.5 °
